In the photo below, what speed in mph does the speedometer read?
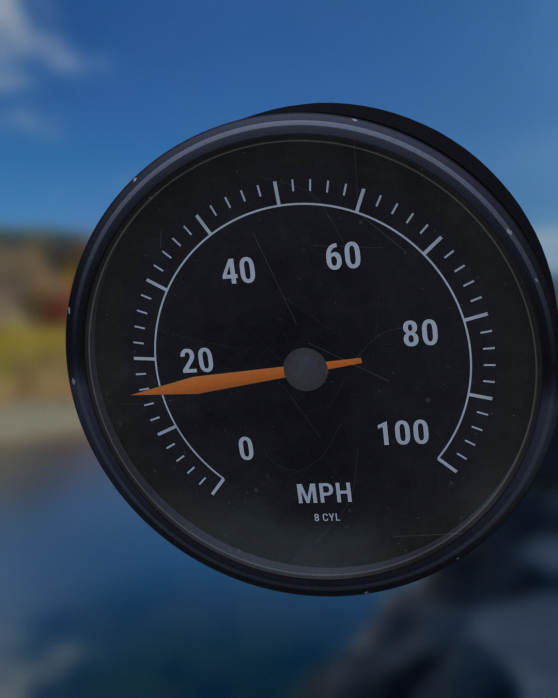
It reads 16 mph
